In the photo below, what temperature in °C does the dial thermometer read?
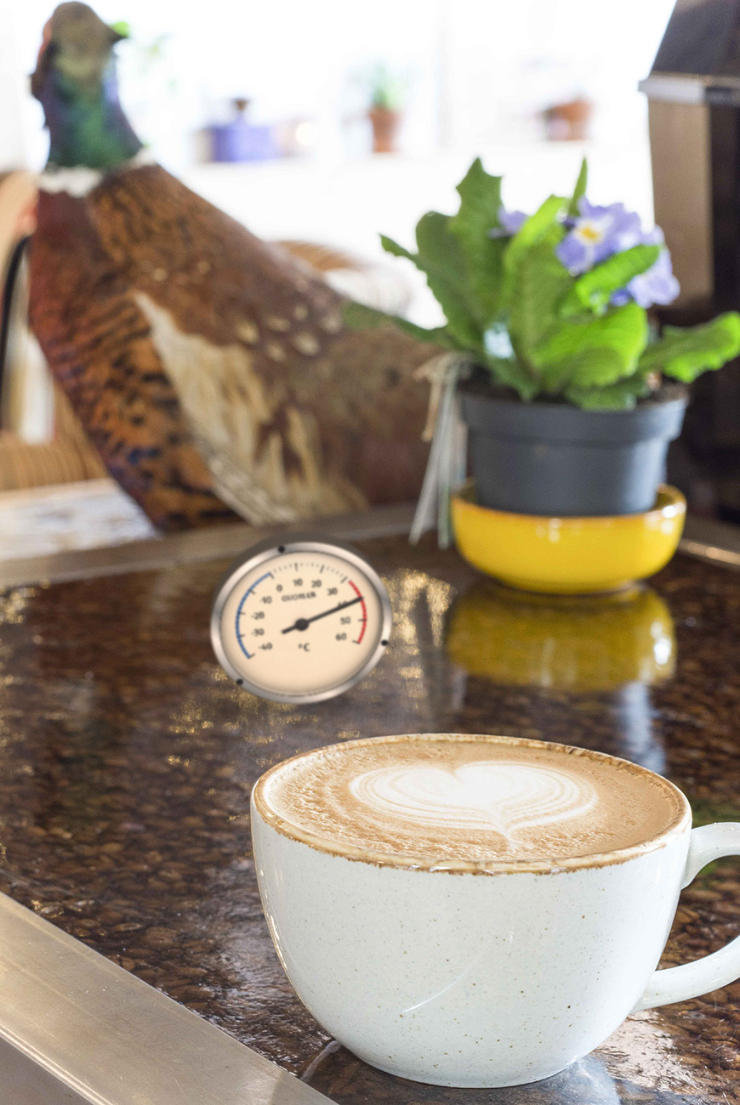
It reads 40 °C
